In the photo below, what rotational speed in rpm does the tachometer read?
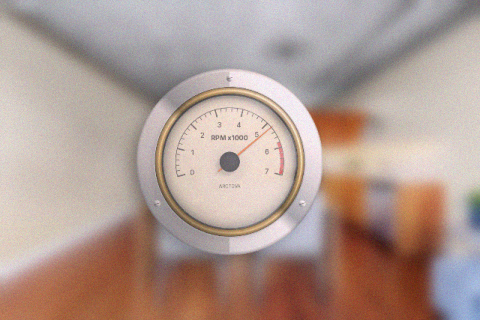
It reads 5200 rpm
